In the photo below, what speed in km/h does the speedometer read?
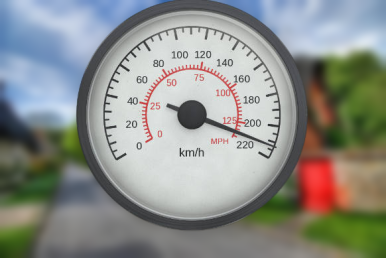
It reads 212.5 km/h
